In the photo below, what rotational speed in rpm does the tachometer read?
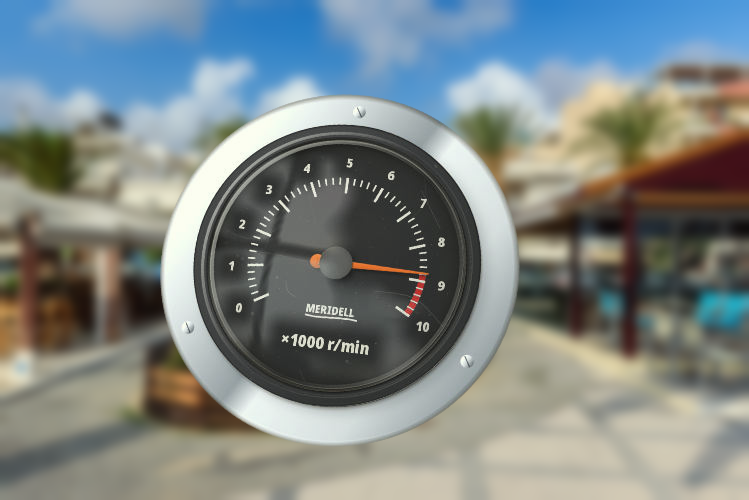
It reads 8800 rpm
